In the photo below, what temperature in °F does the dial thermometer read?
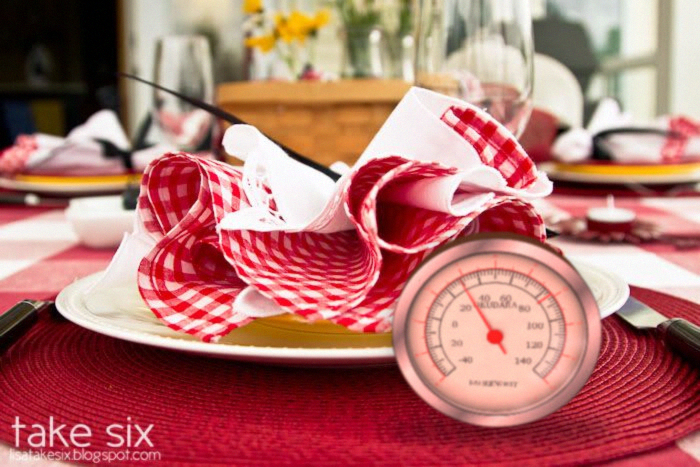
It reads 30 °F
